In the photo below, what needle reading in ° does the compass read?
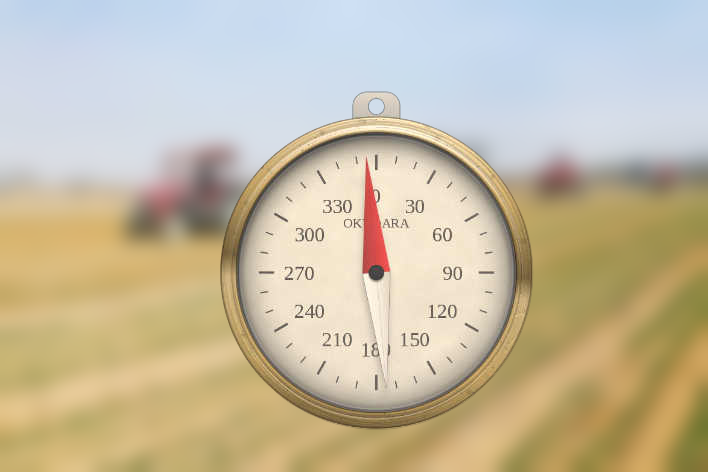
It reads 355 °
